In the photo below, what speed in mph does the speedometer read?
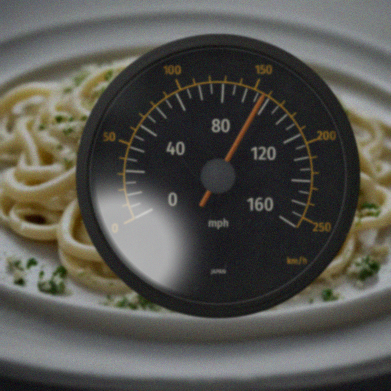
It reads 97.5 mph
